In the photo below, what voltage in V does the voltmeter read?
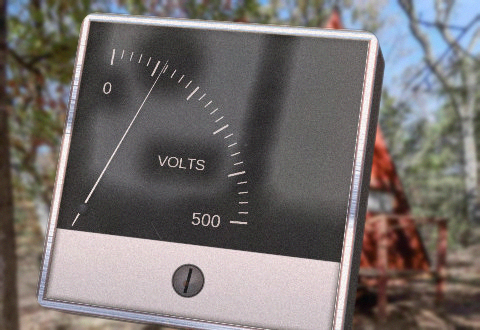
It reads 120 V
